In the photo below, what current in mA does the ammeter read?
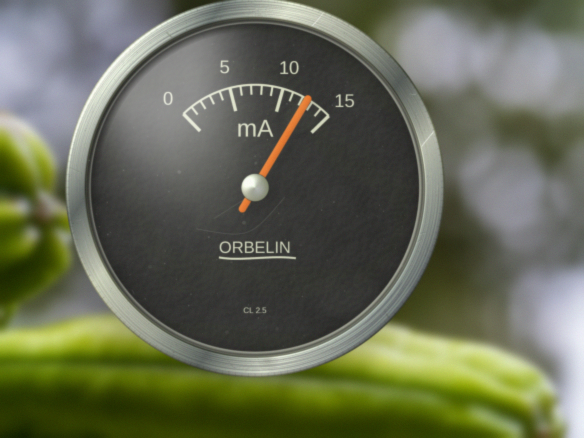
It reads 12.5 mA
